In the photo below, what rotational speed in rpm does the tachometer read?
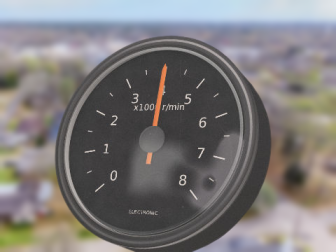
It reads 4000 rpm
